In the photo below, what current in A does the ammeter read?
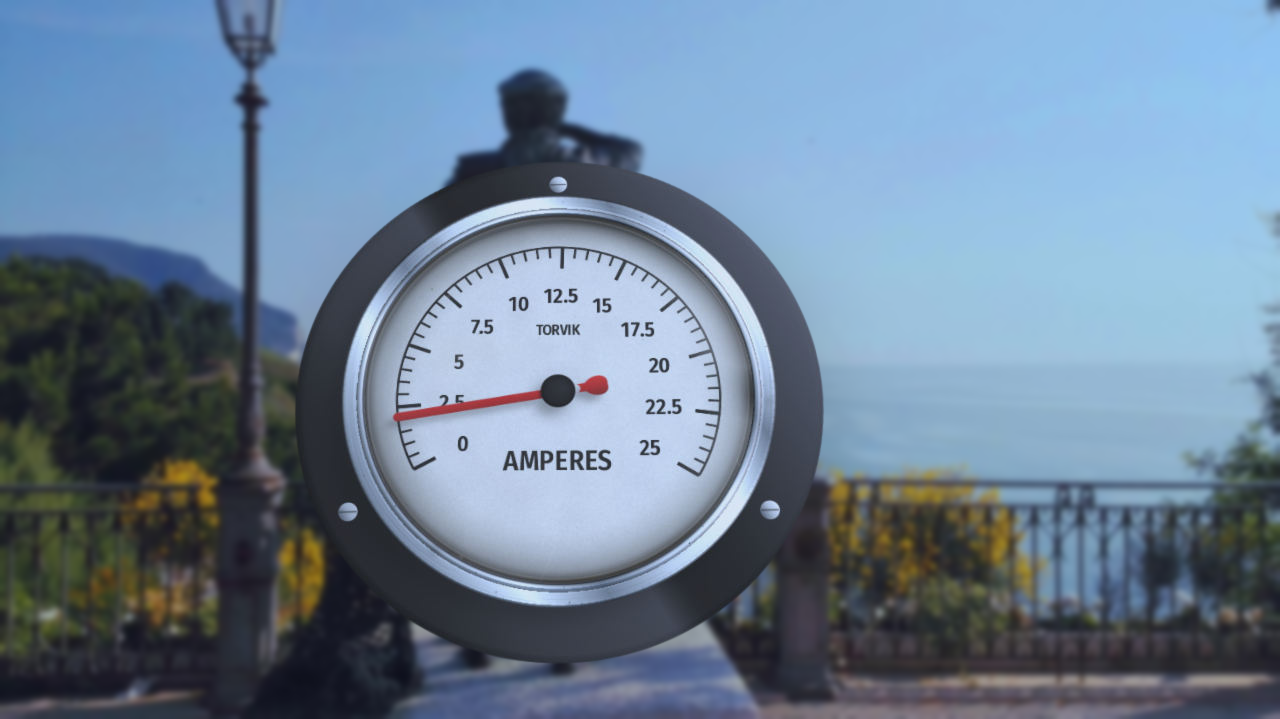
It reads 2 A
